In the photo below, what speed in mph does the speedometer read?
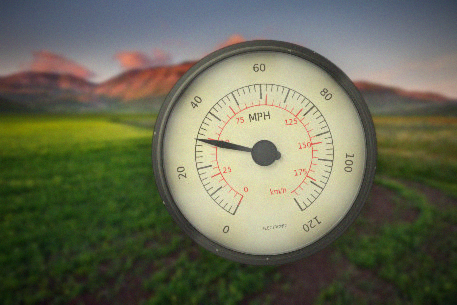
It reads 30 mph
